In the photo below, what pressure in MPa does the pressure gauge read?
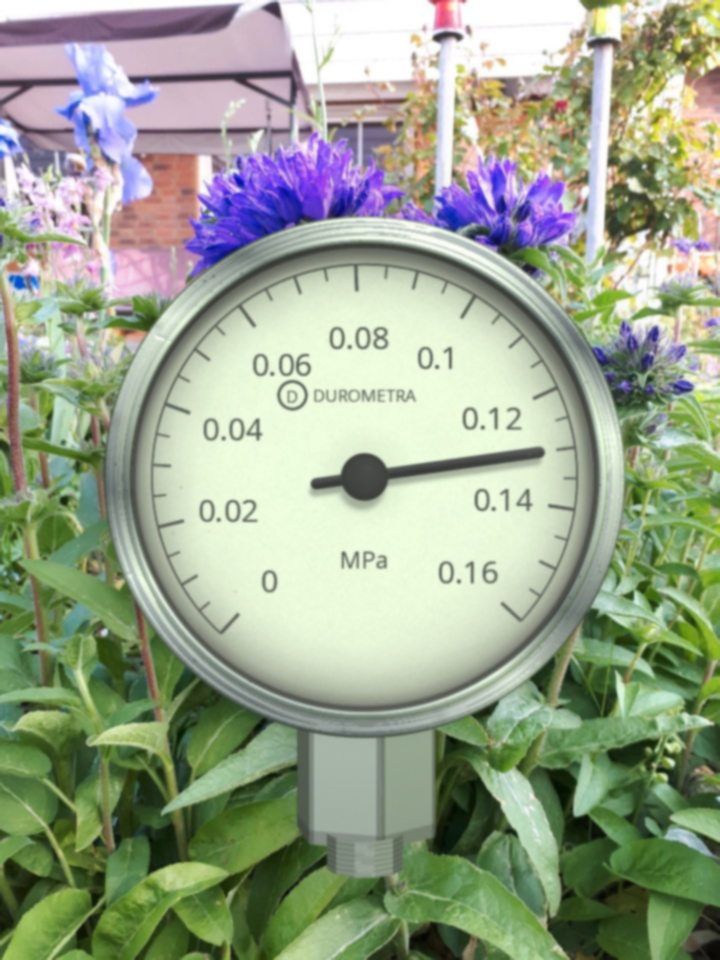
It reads 0.13 MPa
